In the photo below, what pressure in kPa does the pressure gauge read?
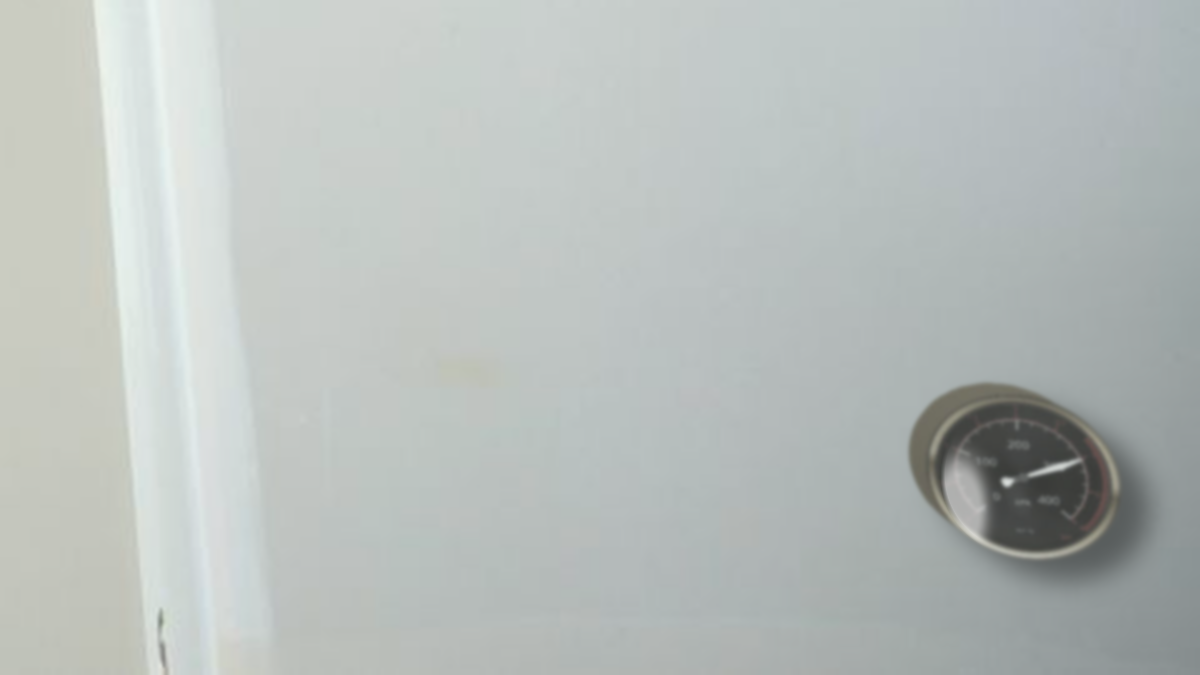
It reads 300 kPa
